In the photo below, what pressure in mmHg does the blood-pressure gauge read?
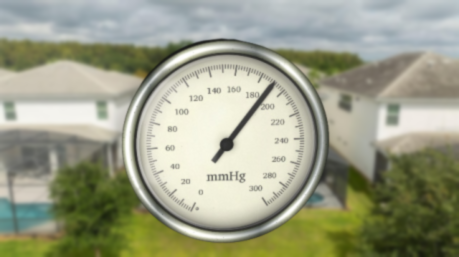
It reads 190 mmHg
